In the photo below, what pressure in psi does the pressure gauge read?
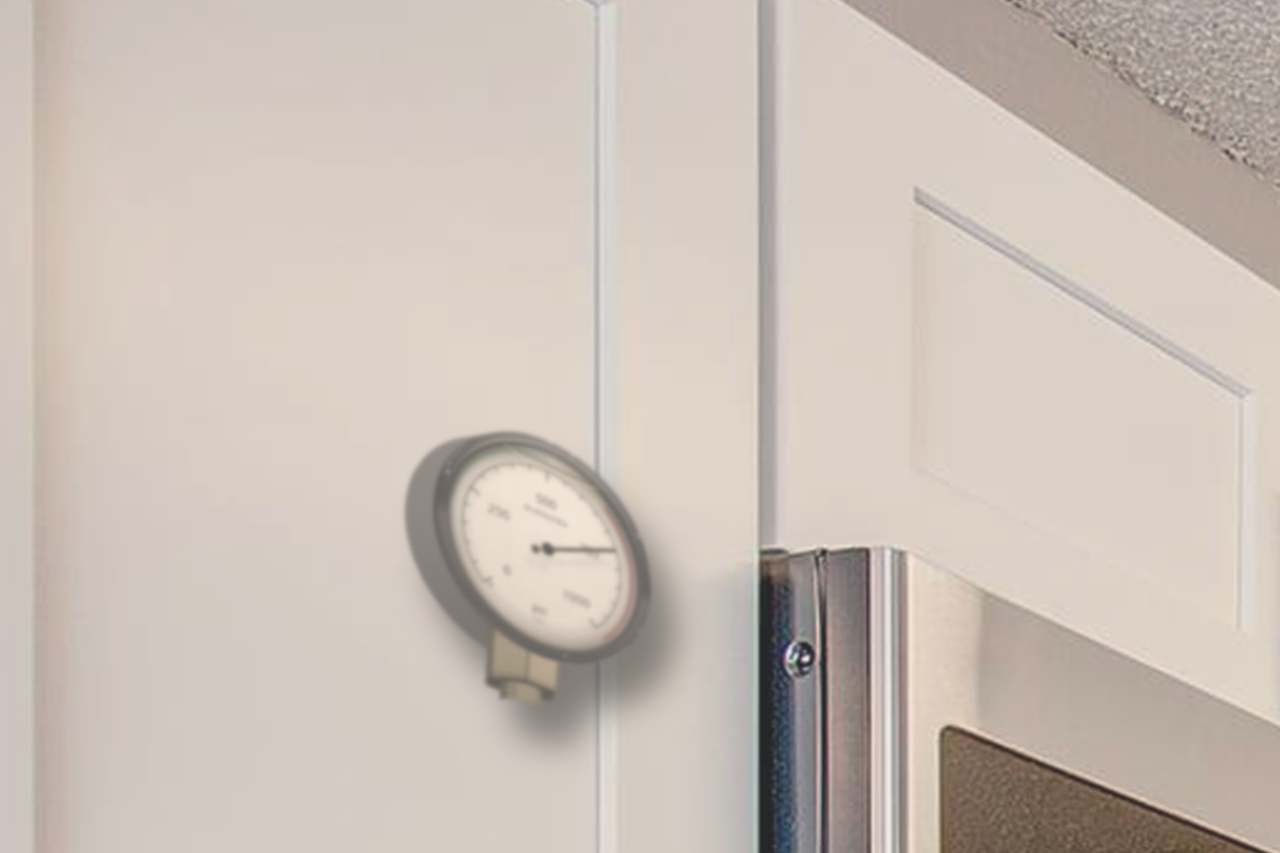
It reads 750 psi
